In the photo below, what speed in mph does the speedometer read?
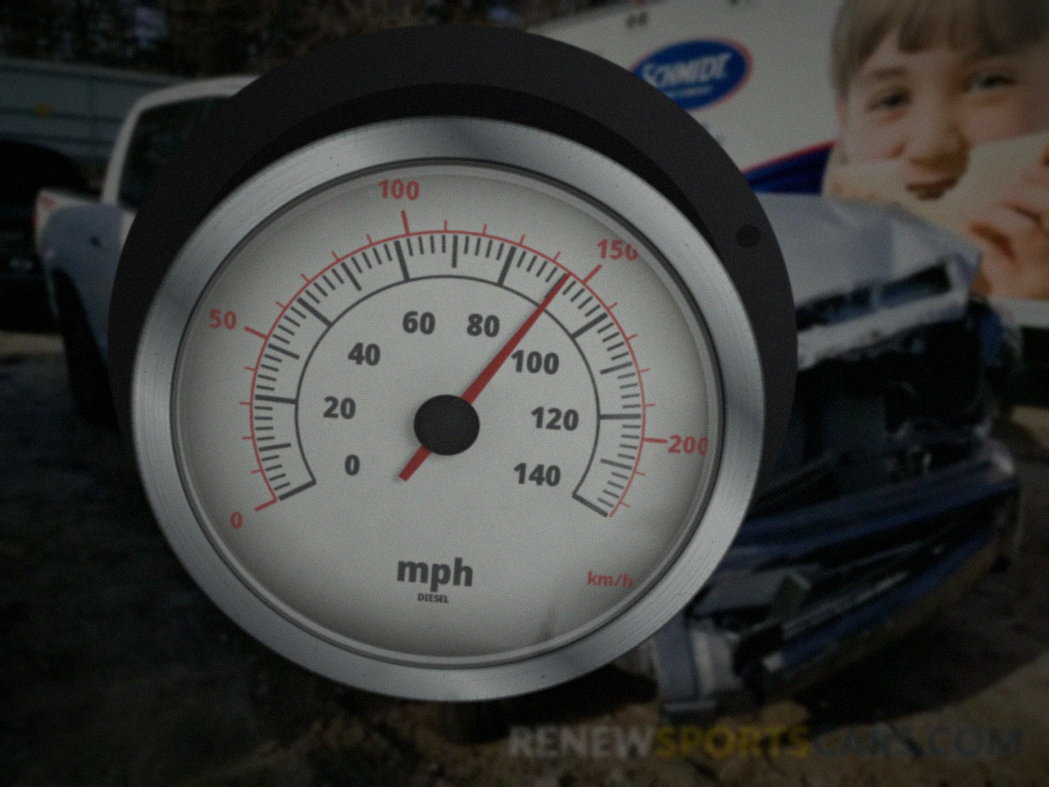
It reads 90 mph
